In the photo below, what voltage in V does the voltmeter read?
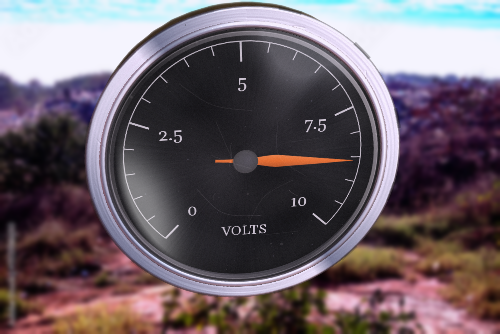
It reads 8.5 V
